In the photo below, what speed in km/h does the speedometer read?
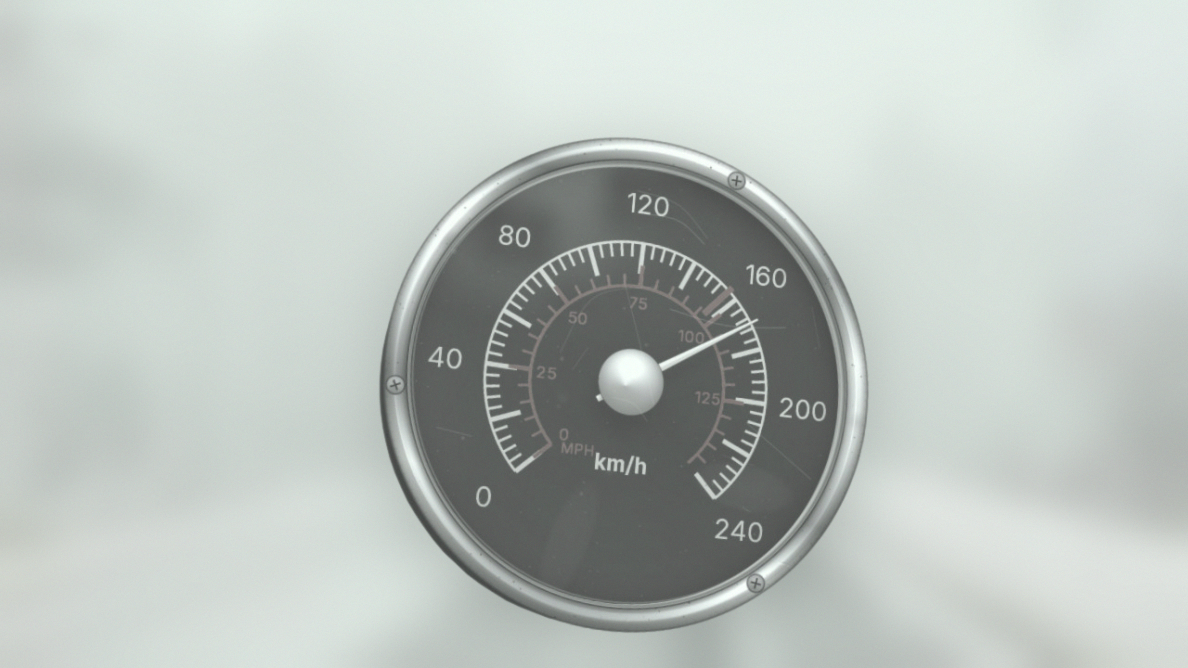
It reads 170 km/h
